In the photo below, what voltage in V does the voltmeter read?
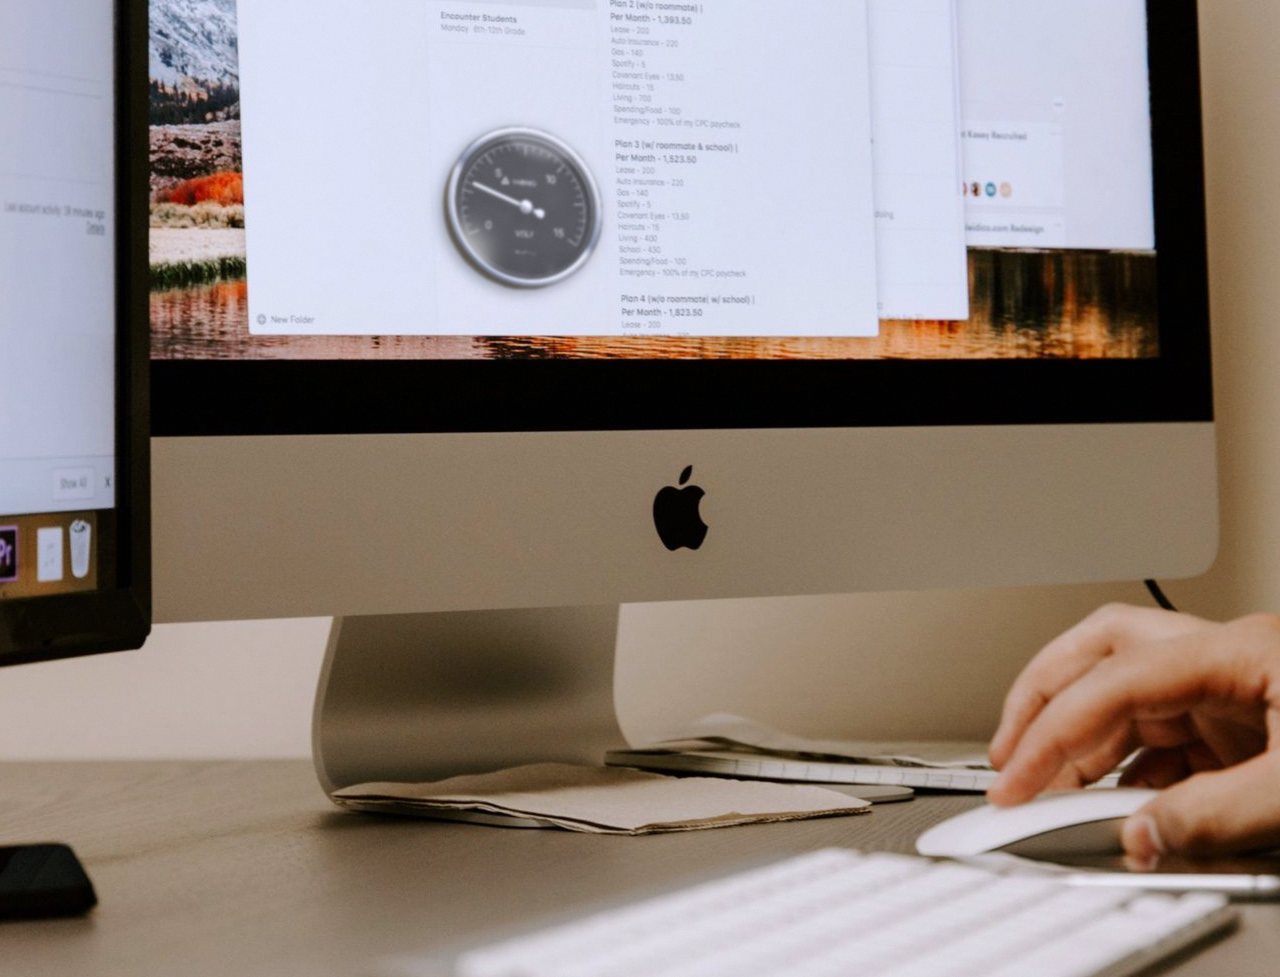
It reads 3 V
